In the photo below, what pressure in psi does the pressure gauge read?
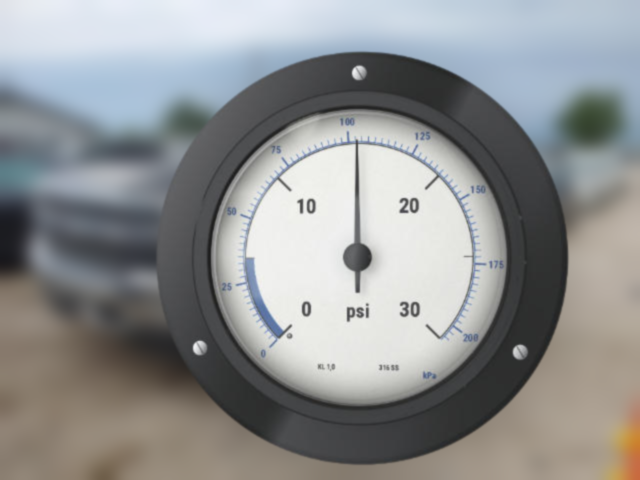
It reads 15 psi
